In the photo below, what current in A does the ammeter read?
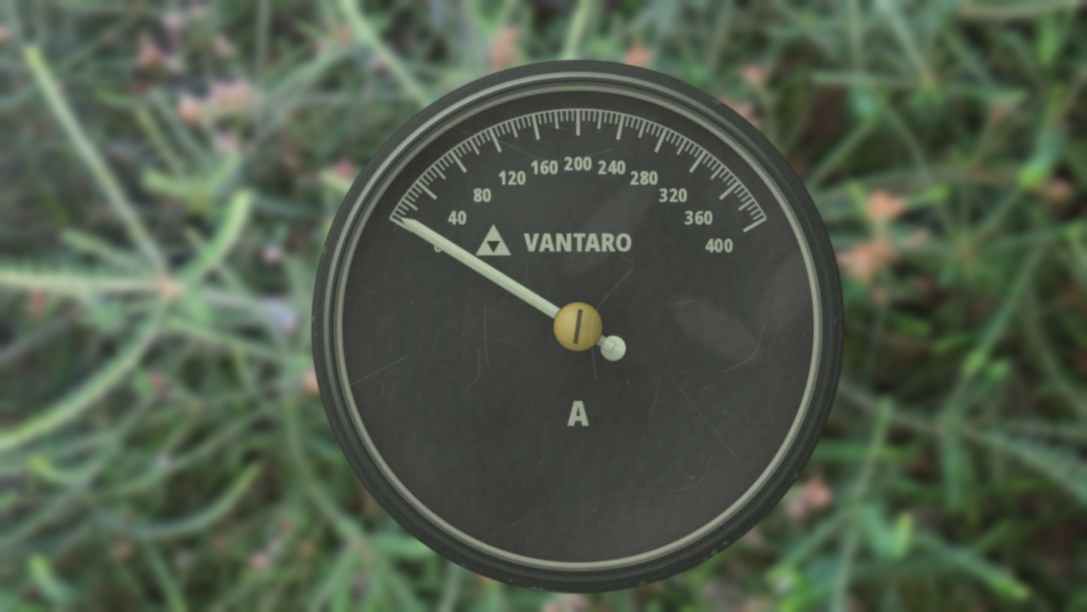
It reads 5 A
